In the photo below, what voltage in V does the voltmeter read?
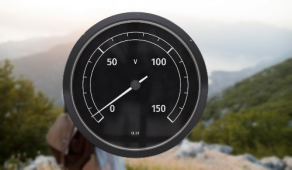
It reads 5 V
